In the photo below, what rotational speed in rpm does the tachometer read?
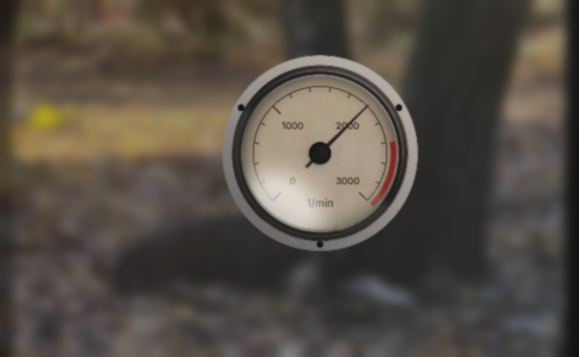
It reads 2000 rpm
